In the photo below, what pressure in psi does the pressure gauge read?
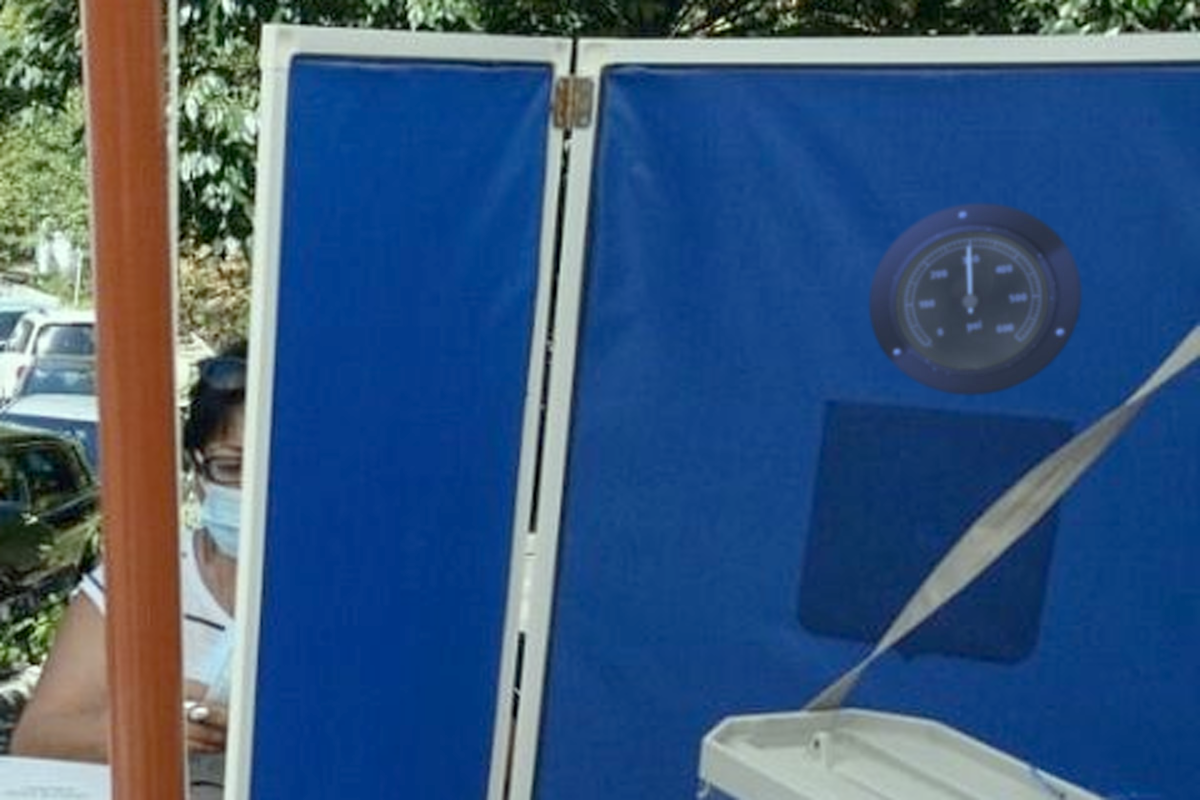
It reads 300 psi
